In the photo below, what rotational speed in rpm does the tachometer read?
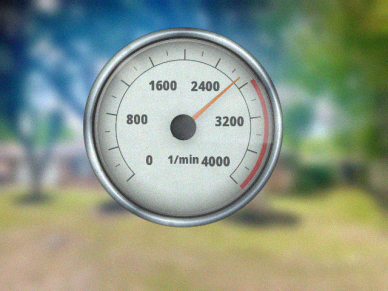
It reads 2700 rpm
